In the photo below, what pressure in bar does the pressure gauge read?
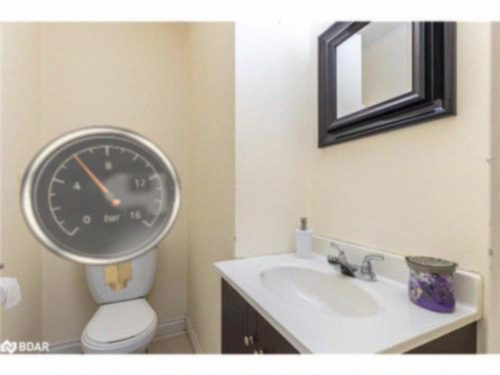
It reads 6 bar
